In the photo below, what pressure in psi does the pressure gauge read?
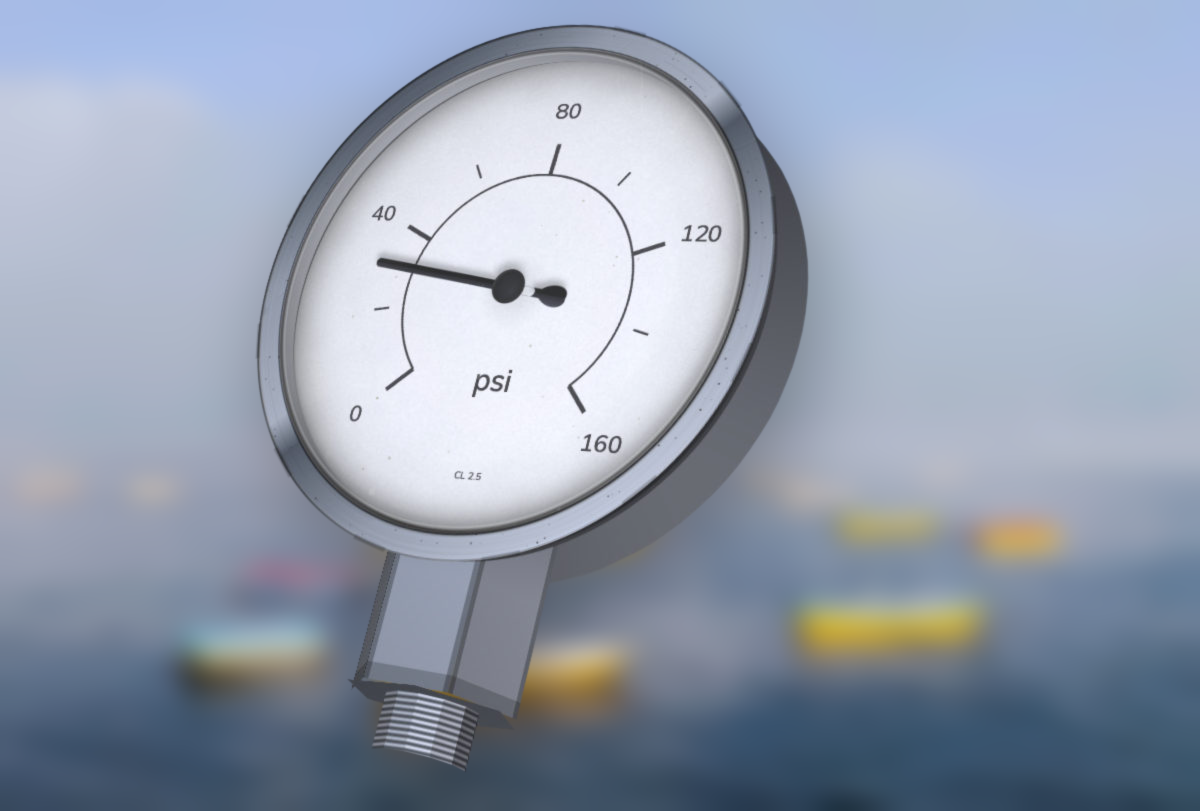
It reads 30 psi
